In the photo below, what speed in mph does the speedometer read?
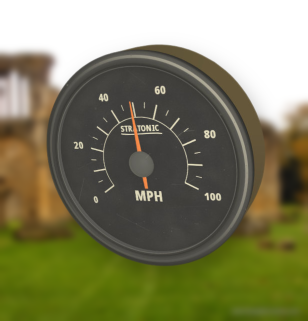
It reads 50 mph
